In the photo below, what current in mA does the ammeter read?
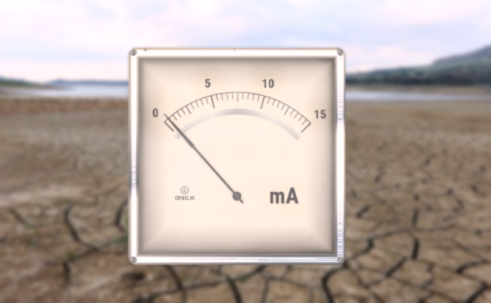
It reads 0.5 mA
